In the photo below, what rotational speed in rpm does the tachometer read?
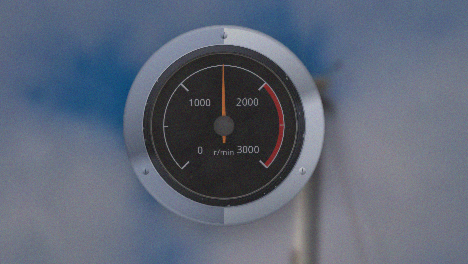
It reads 1500 rpm
